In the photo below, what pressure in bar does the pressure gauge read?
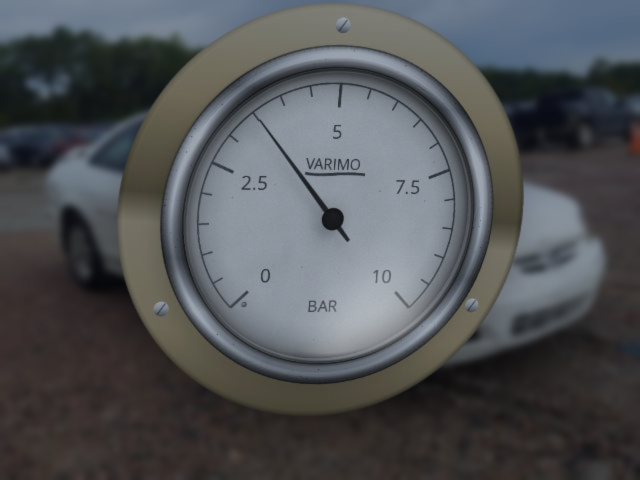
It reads 3.5 bar
